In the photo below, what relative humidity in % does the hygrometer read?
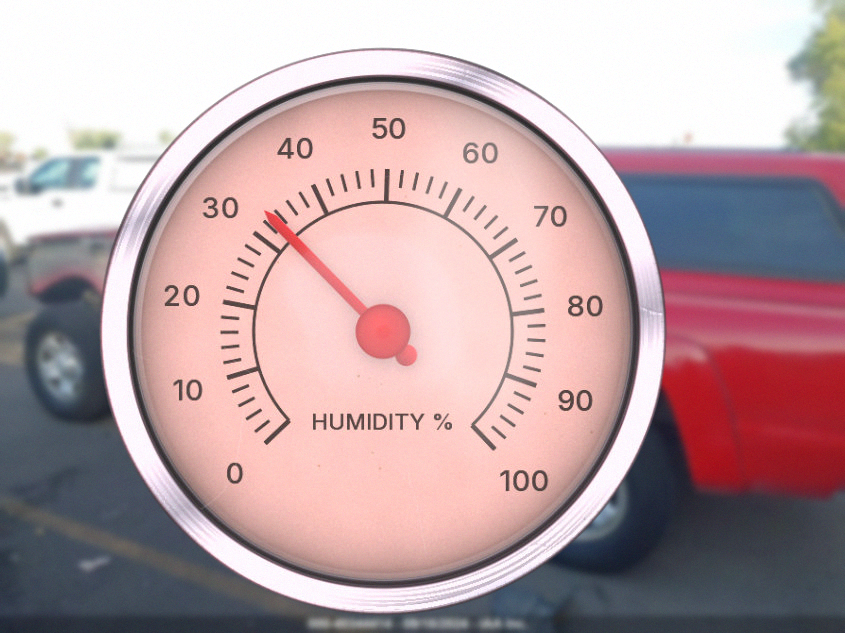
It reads 33 %
